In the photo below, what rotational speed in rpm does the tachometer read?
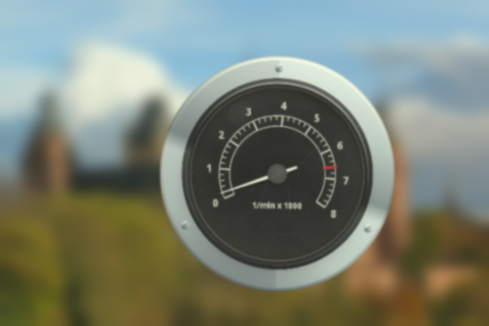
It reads 200 rpm
